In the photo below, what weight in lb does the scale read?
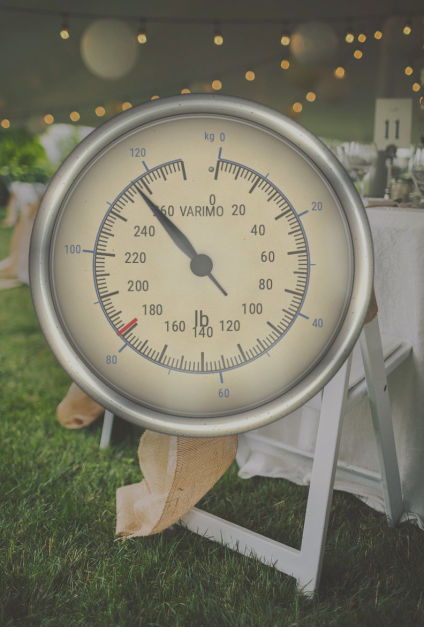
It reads 256 lb
